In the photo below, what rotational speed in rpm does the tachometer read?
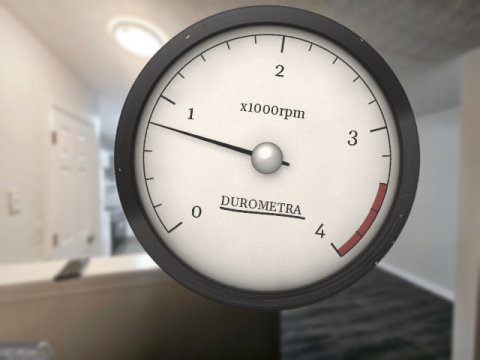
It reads 800 rpm
